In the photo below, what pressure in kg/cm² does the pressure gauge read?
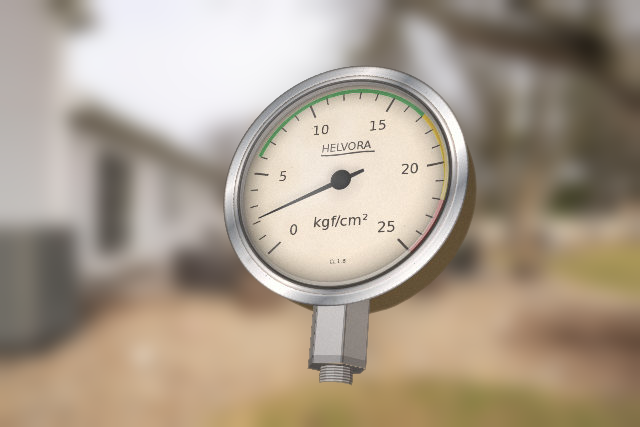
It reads 2 kg/cm²
